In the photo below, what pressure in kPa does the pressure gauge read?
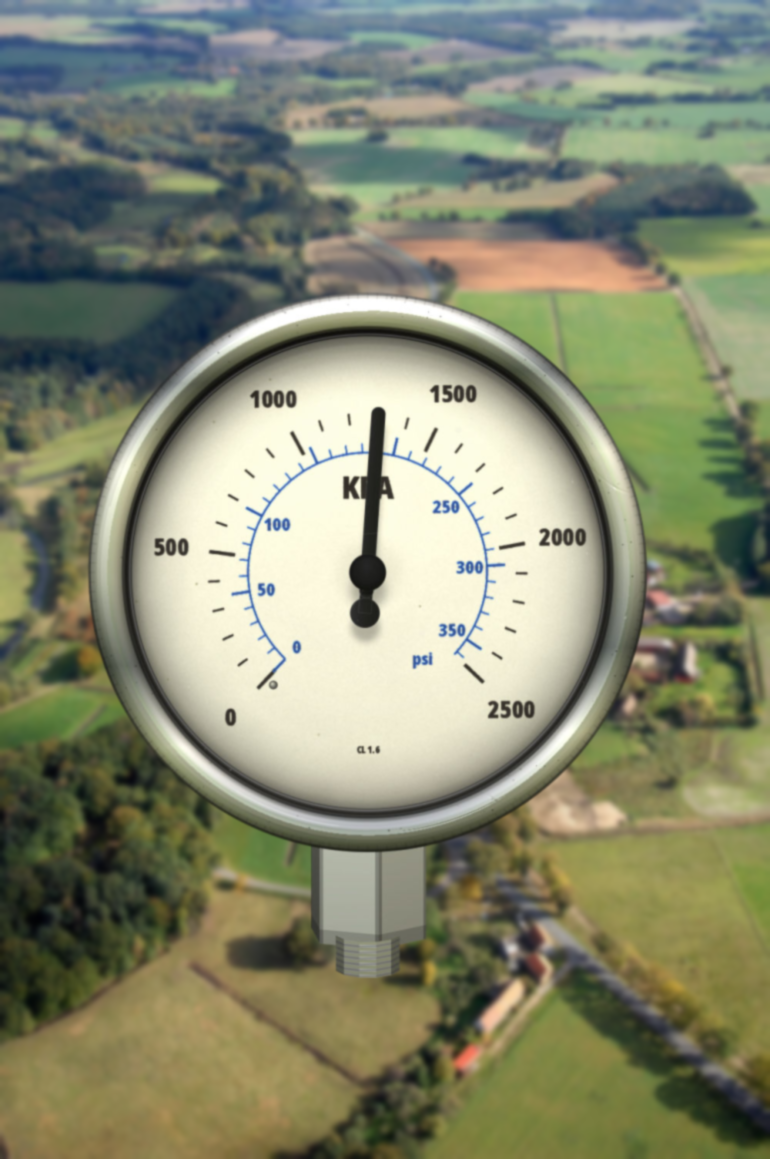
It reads 1300 kPa
